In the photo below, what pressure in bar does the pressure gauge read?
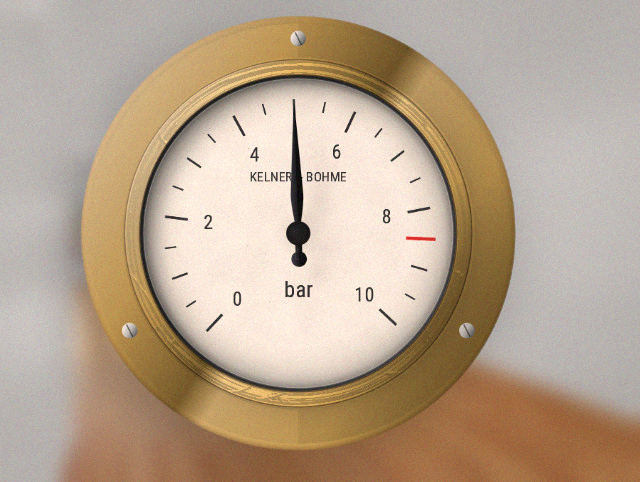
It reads 5 bar
